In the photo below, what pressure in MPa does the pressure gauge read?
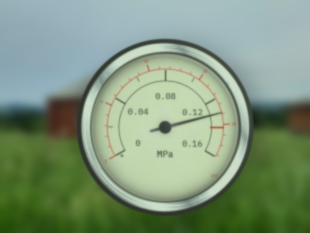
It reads 0.13 MPa
